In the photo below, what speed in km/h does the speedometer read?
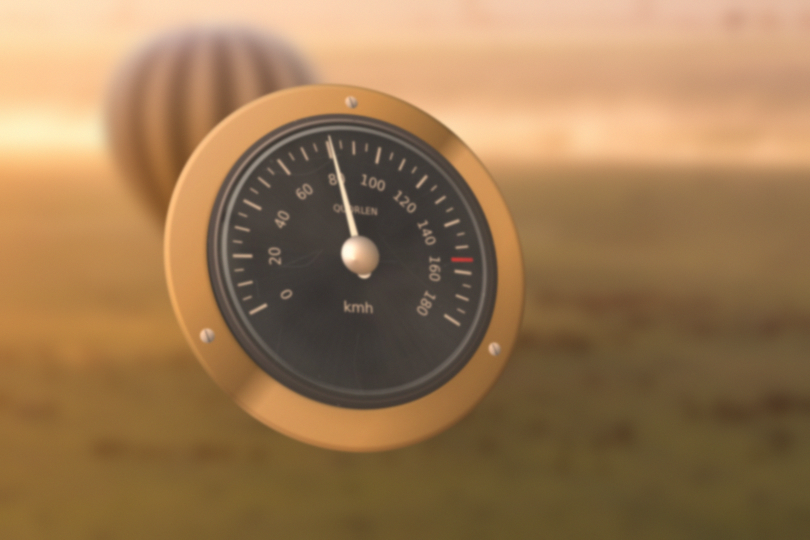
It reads 80 km/h
